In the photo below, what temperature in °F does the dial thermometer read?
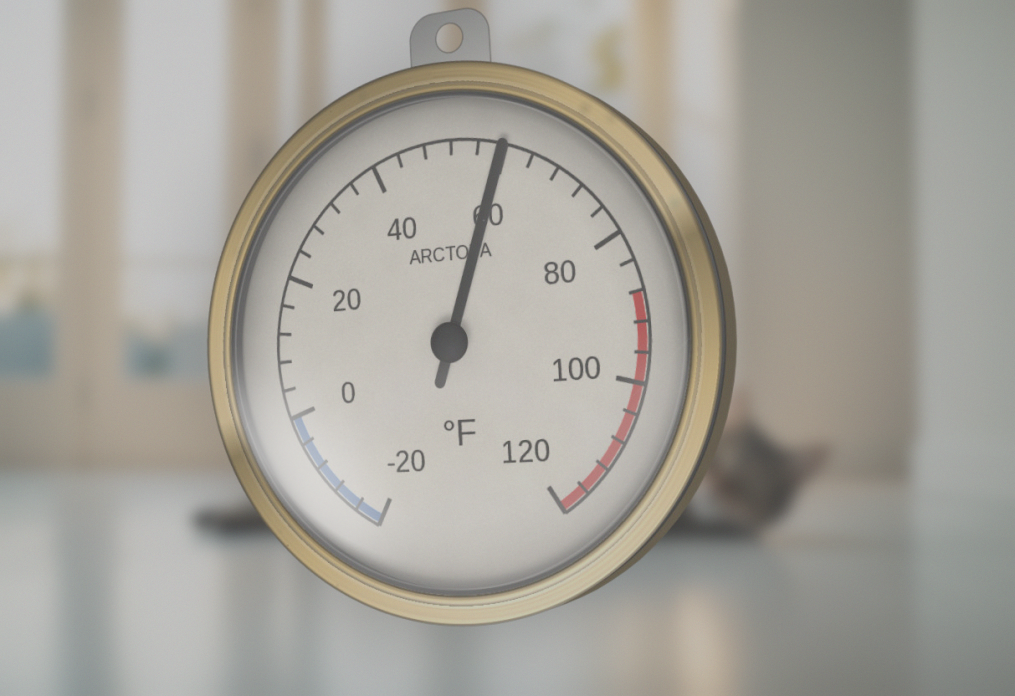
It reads 60 °F
